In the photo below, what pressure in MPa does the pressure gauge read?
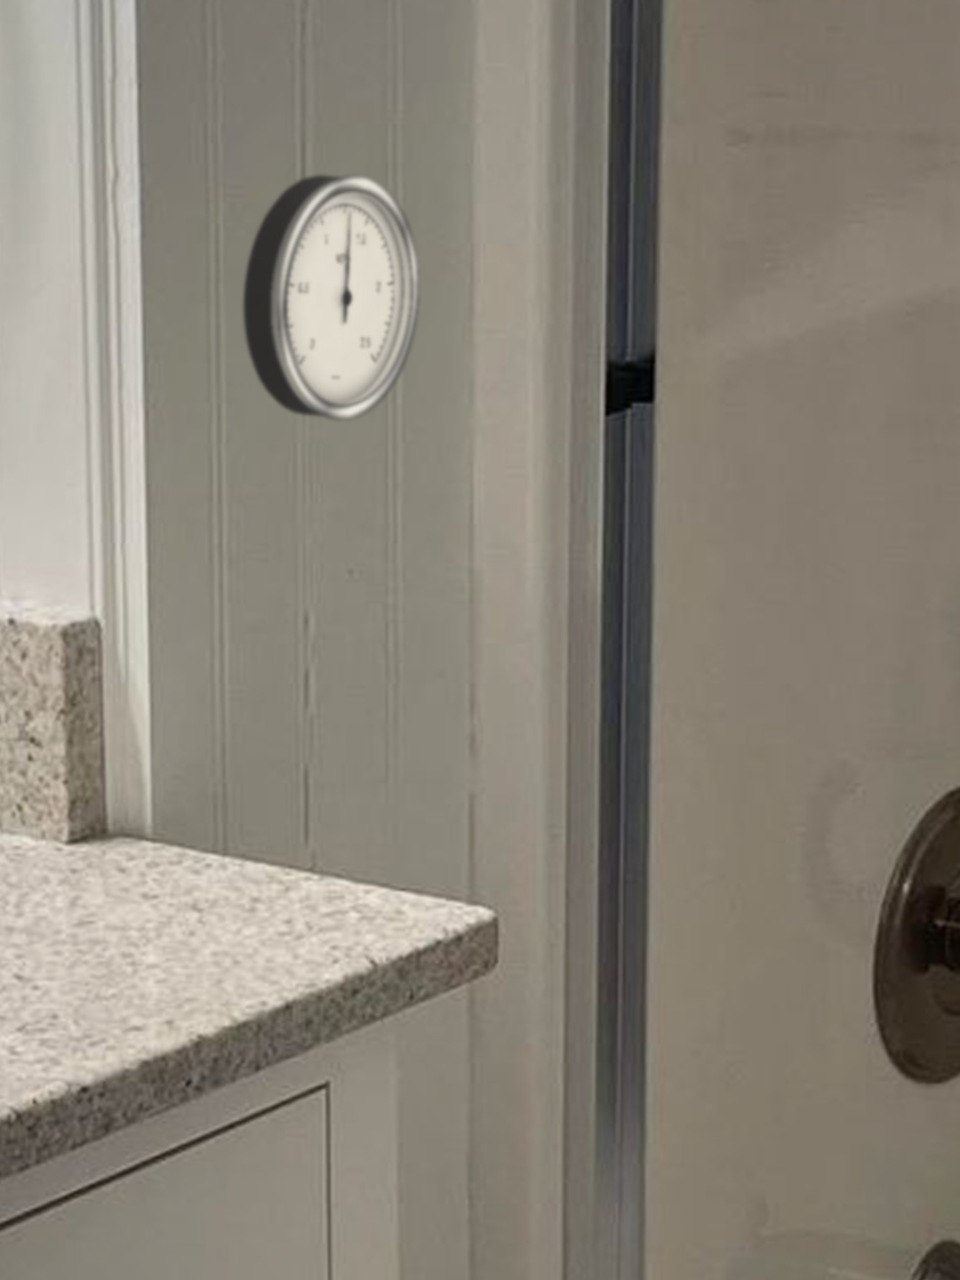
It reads 1.25 MPa
